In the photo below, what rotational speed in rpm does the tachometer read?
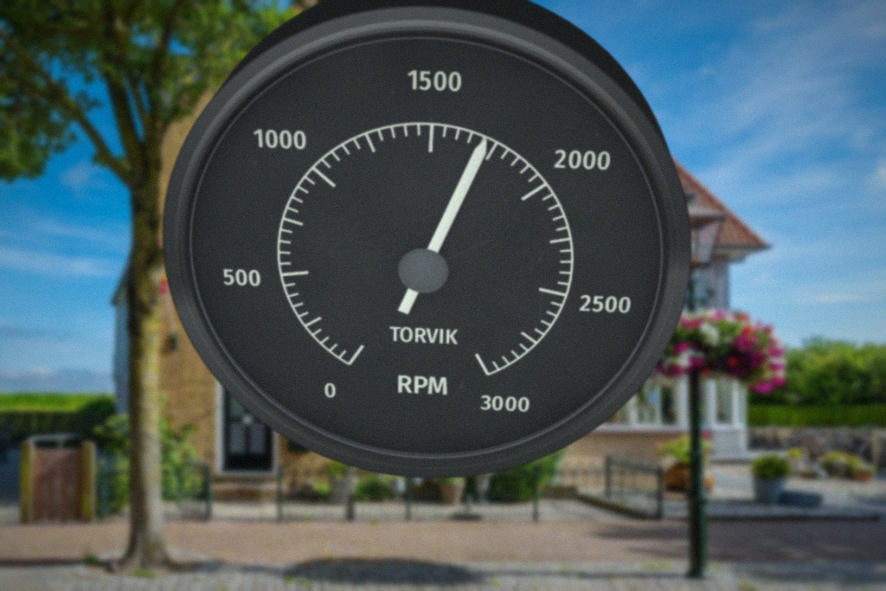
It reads 1700 rpm
